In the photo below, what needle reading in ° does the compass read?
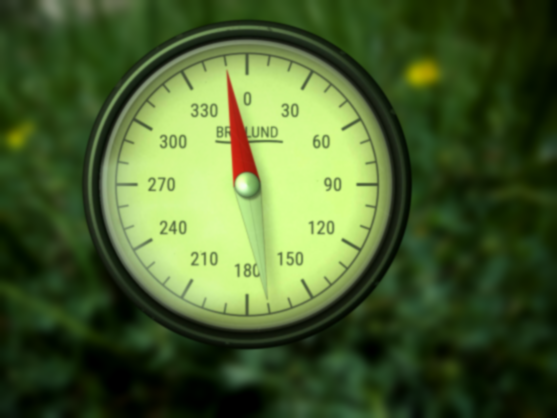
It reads 350 °
